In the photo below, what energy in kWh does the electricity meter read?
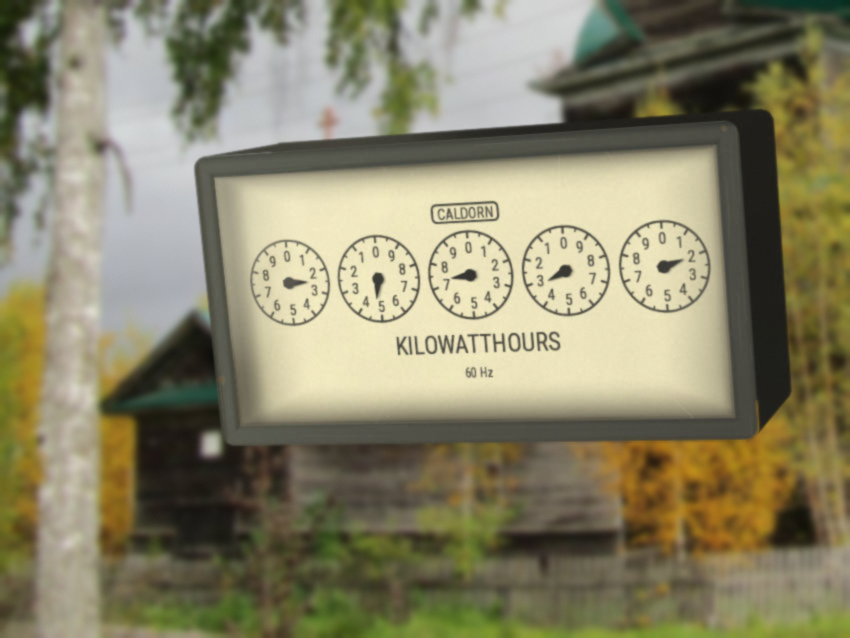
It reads 24732 kWh
